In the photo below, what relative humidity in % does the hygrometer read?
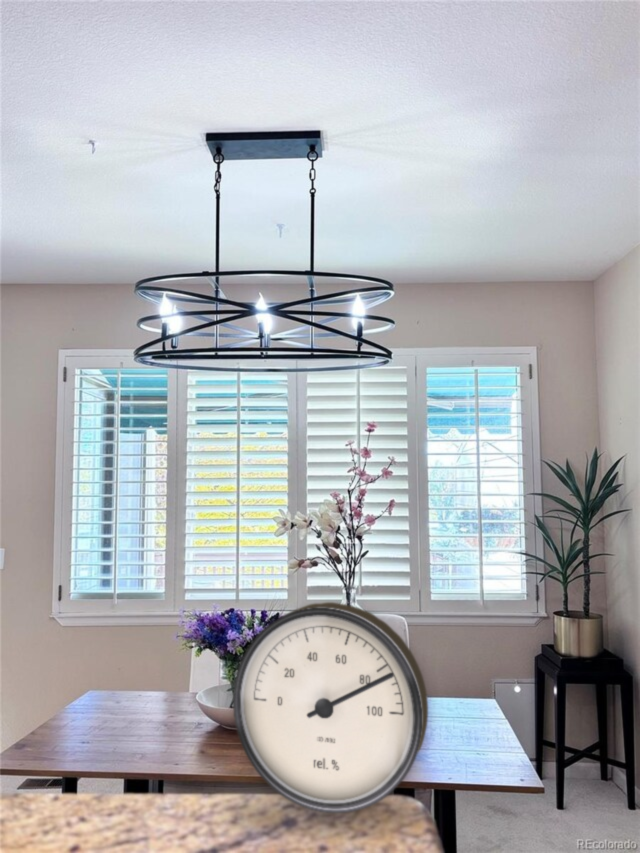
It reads 84 %
